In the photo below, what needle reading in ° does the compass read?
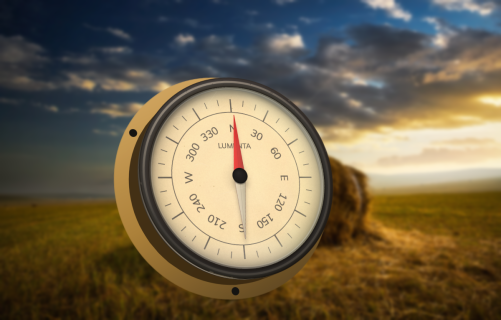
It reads 0 °
